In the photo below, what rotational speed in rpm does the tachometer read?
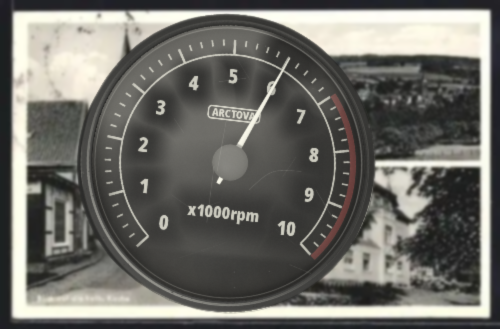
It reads 6000 rpm
